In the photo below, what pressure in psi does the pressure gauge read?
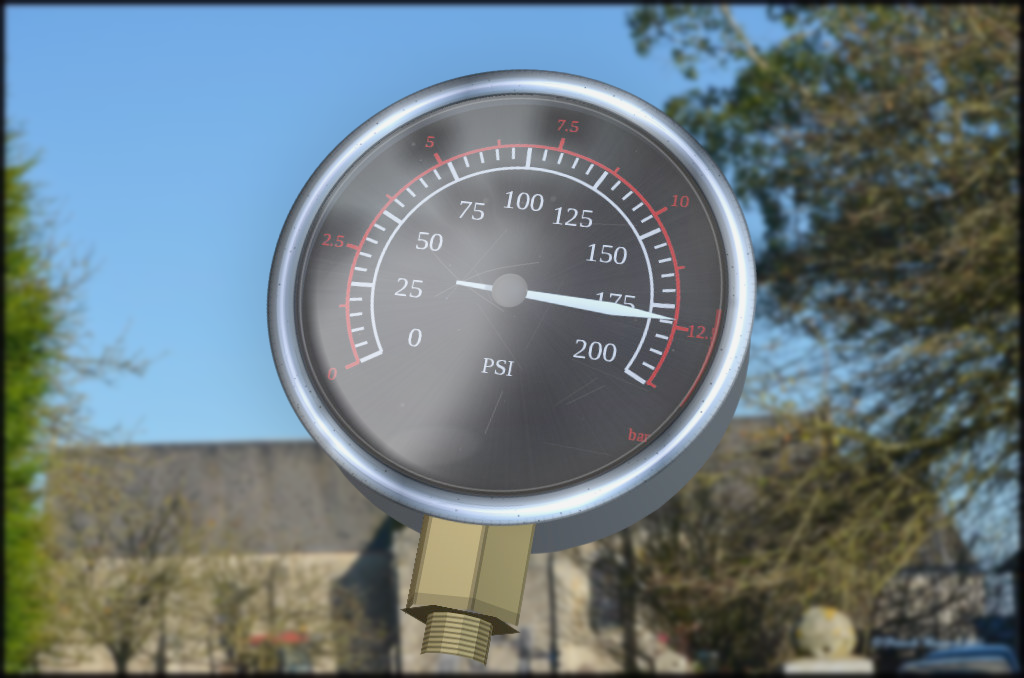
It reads 180 psi
